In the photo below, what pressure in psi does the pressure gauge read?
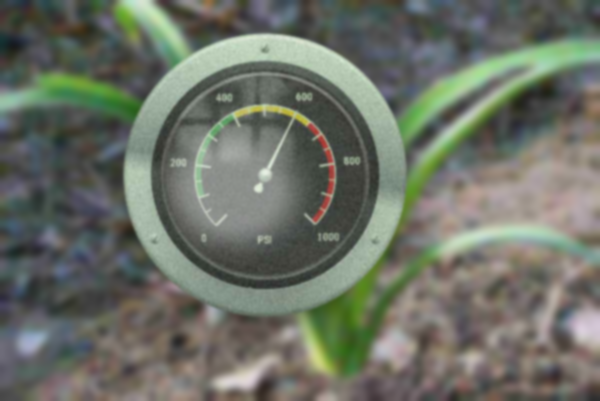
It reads 600 psi
